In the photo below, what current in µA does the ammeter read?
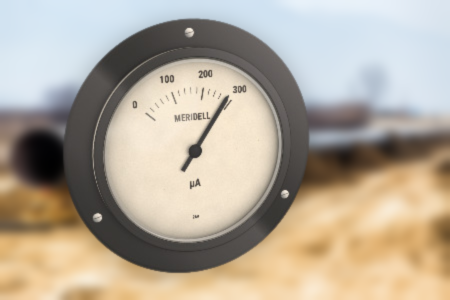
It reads 280 µA
